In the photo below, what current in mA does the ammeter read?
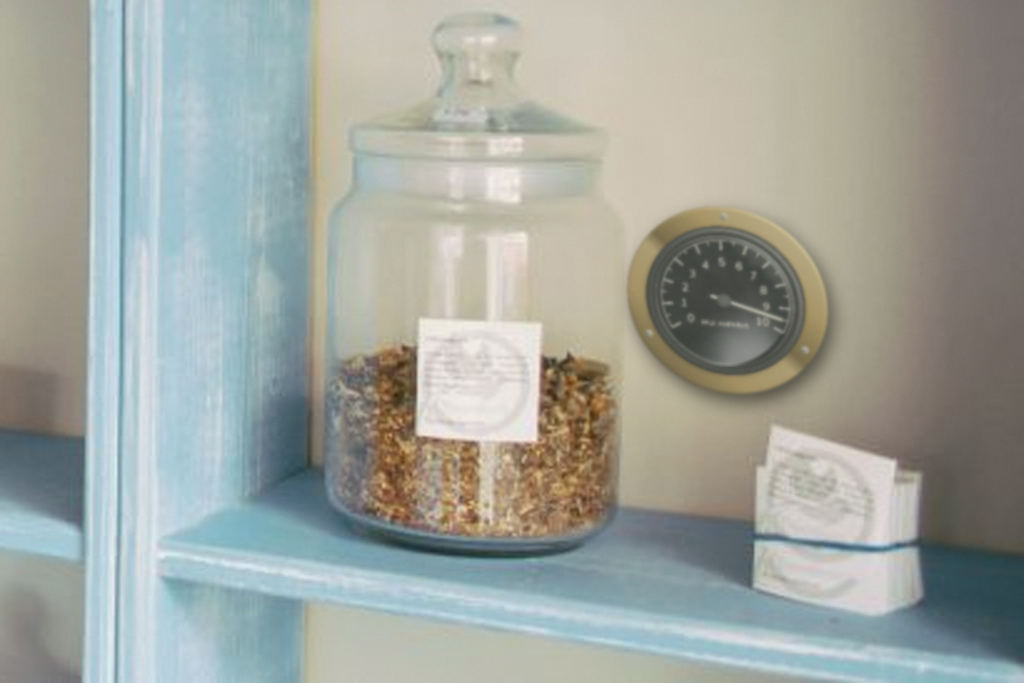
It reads 9.5 mA
